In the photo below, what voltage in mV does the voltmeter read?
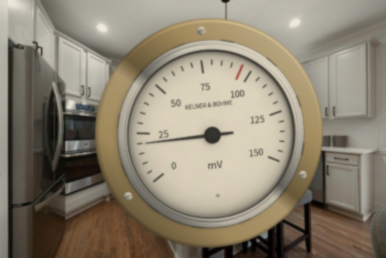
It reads 20 mV
